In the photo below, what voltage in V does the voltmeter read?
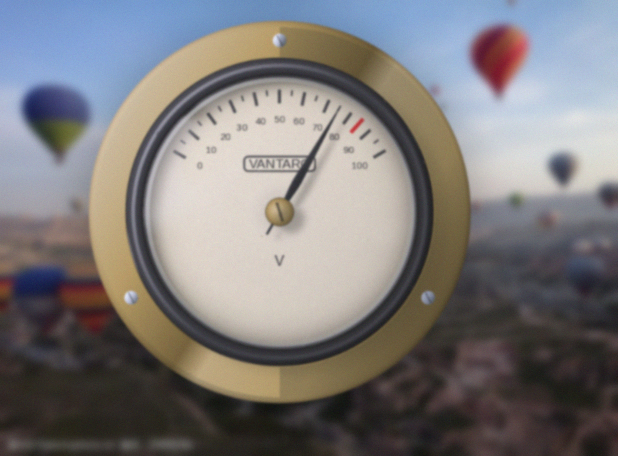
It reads 75 V
